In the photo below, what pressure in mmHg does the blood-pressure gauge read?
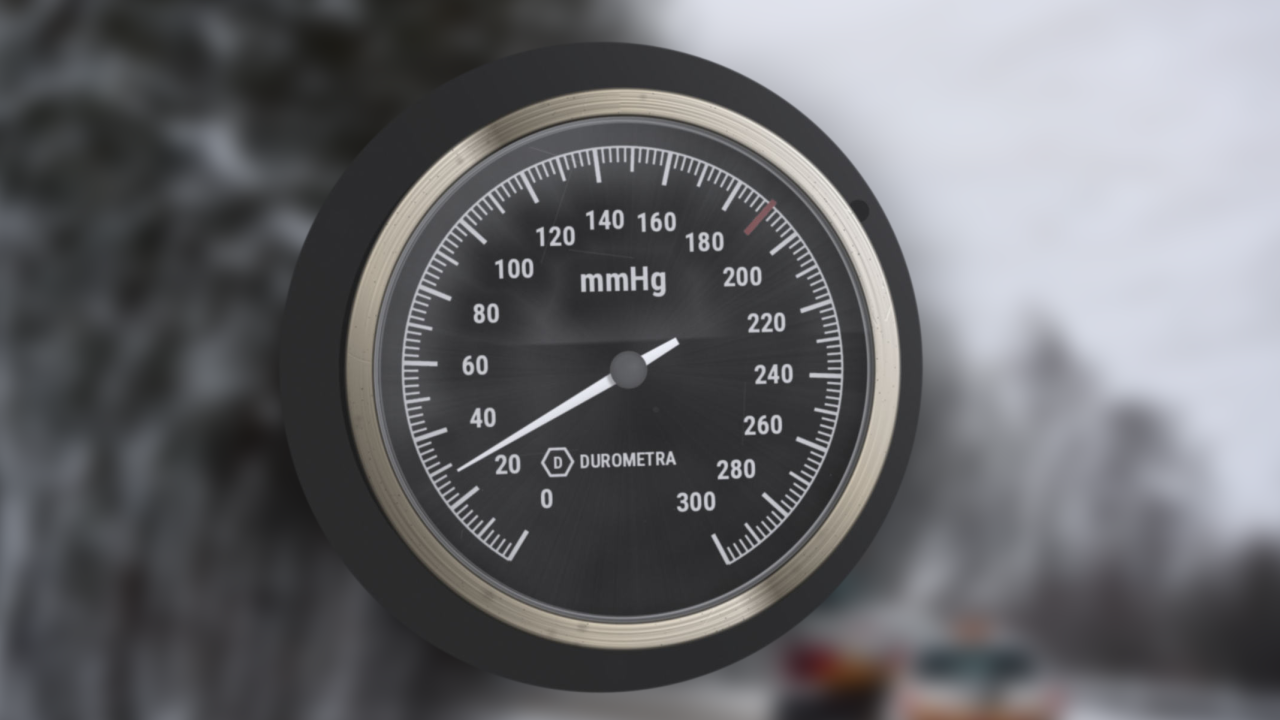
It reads 28 mmHg
